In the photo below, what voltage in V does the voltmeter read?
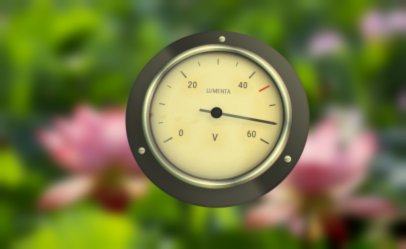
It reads 55 V
